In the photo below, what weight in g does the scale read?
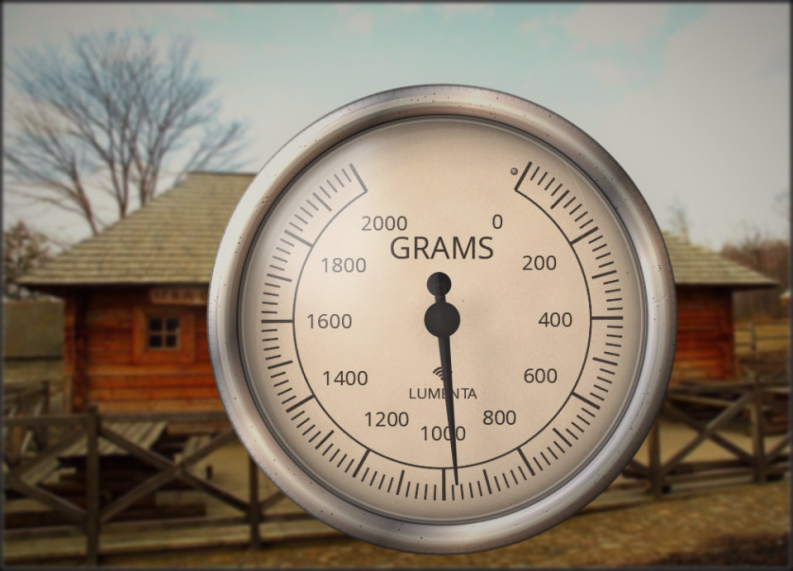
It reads 970 g
